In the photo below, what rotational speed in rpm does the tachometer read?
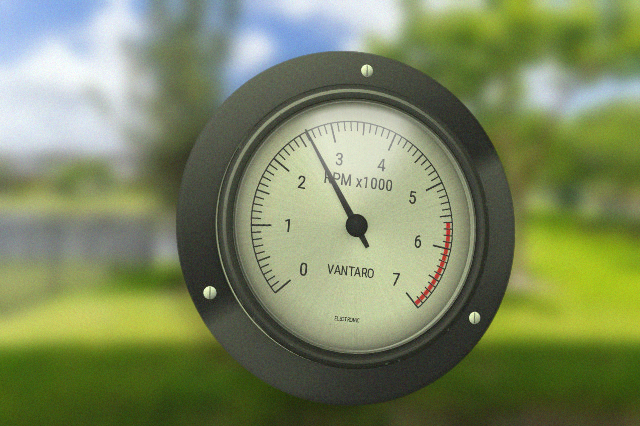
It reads 2600 rpm
